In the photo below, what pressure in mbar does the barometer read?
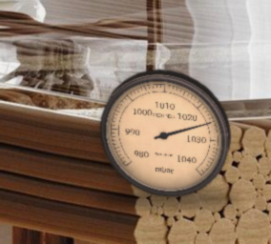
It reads 1025 mbar
